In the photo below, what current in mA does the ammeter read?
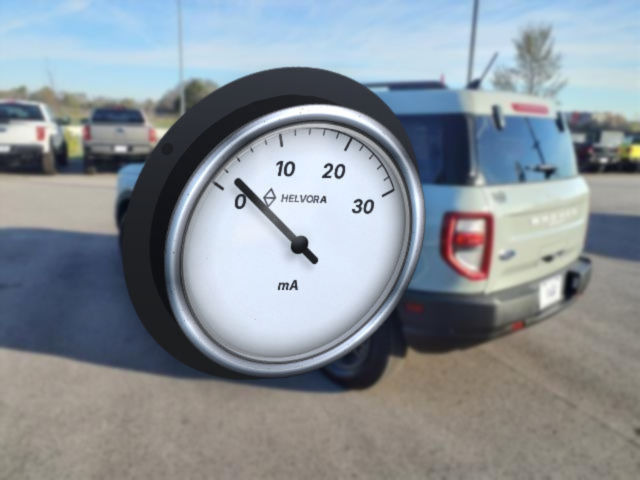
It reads 2 mA
